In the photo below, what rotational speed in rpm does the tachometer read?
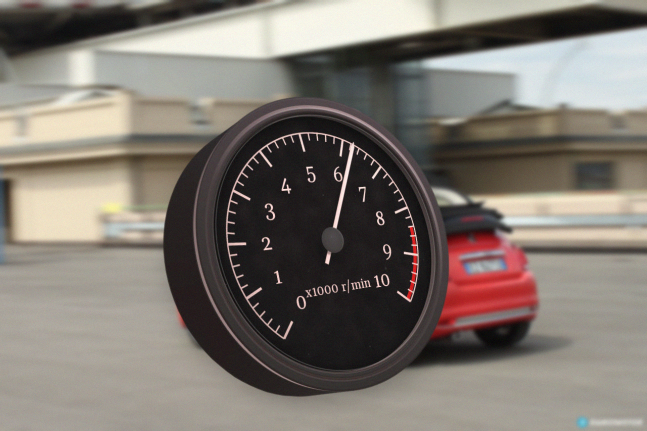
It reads 6200 rpm
